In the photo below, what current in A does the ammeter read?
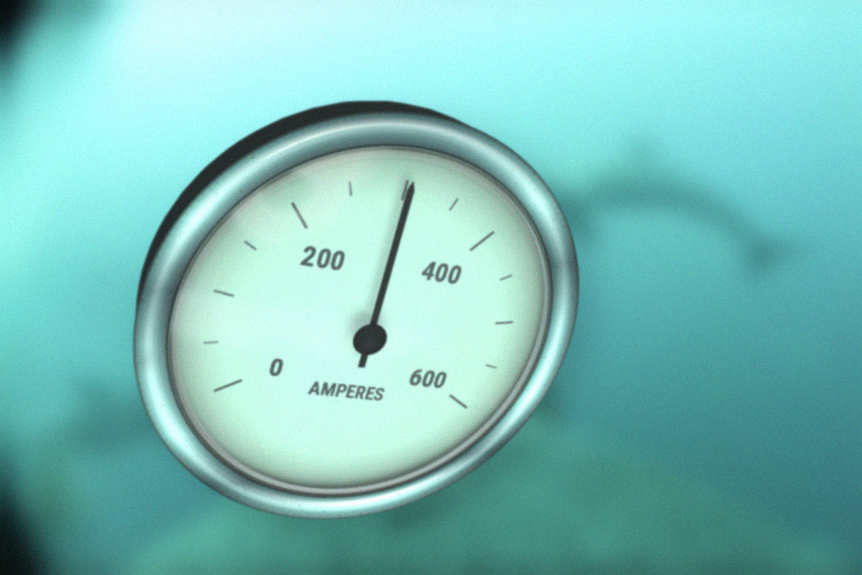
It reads 300 A
